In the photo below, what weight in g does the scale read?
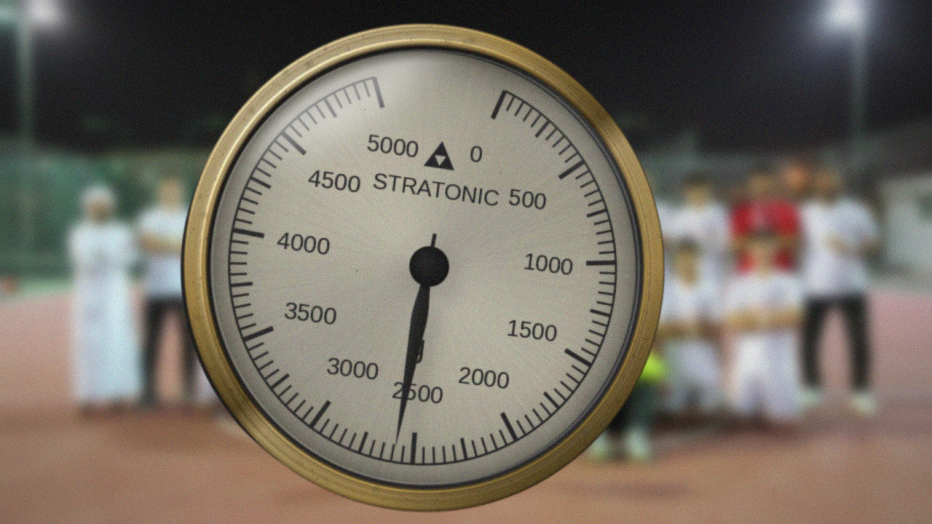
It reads 2600 g
